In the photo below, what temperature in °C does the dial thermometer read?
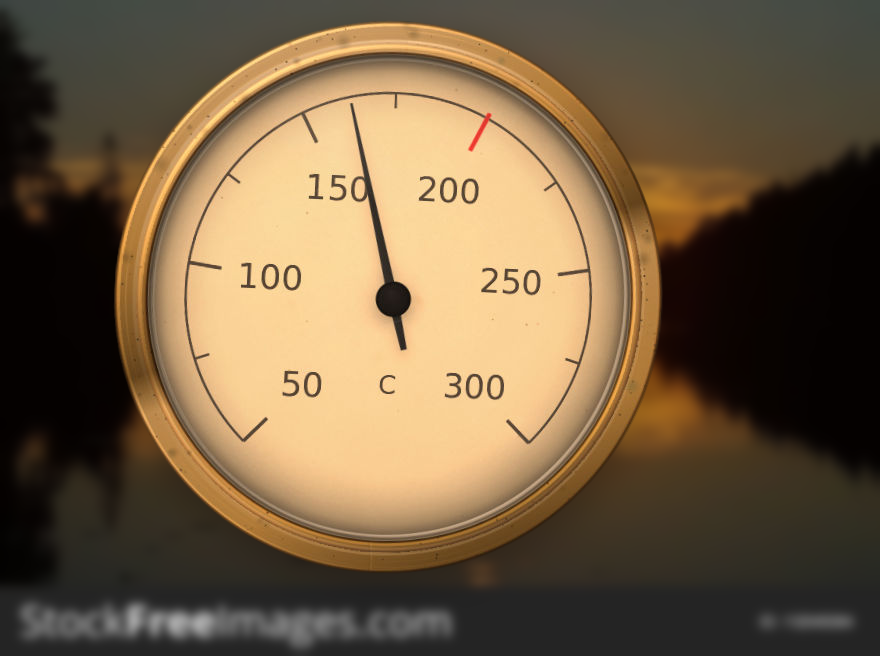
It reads 162.5 °C
